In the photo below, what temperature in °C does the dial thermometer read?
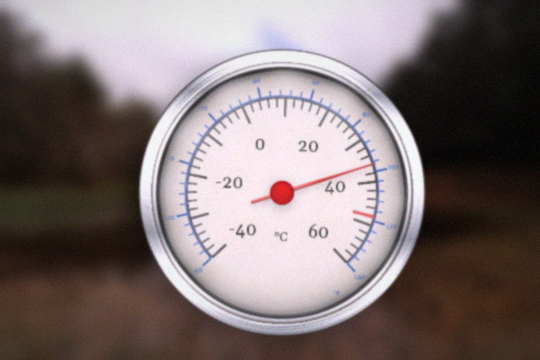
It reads 36 °C
